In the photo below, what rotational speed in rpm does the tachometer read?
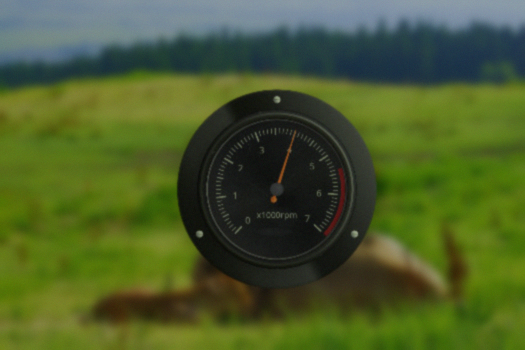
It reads 4000 rpm
